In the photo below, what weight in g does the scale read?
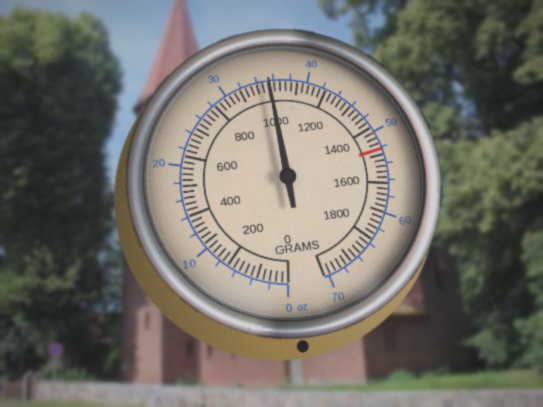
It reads 1000 g
